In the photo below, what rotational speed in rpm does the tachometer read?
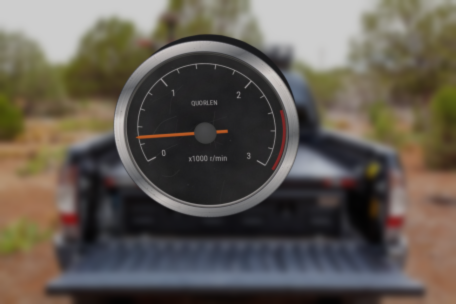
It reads 300 rpm
